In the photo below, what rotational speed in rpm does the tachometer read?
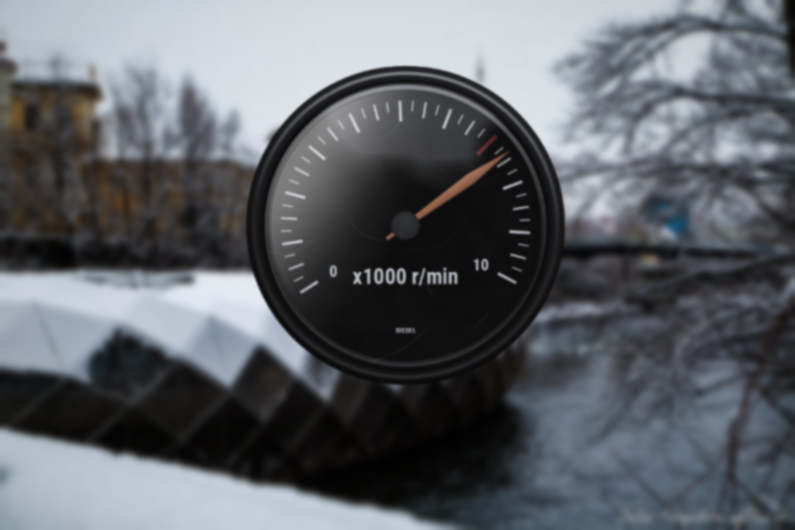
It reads 7375 rpm
